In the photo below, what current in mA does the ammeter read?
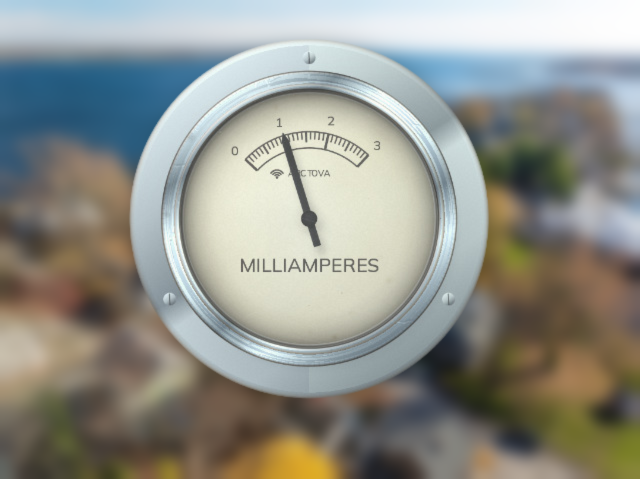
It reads 1 mA
